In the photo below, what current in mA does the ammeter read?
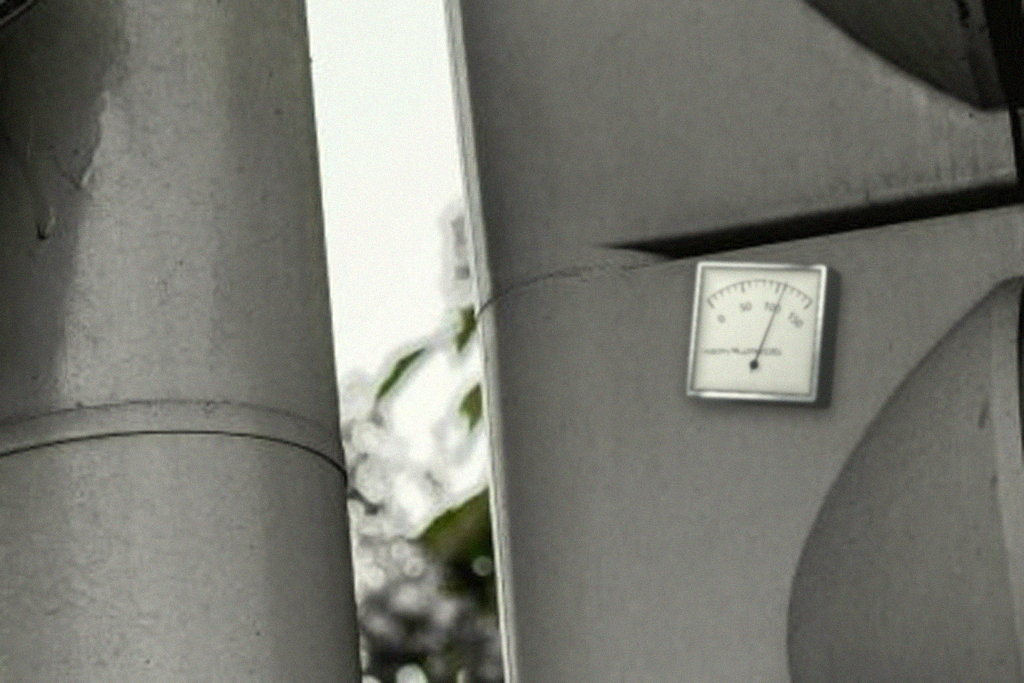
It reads 110 mA
